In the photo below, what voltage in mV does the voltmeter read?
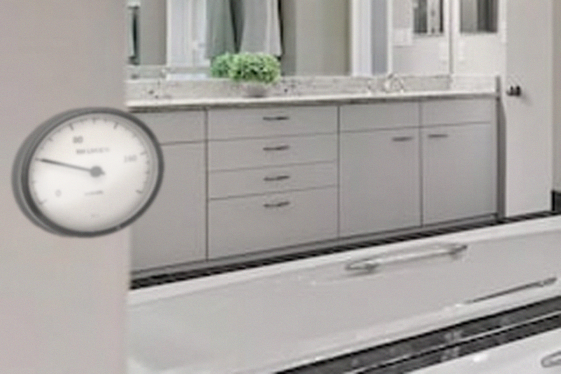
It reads 40 mV
